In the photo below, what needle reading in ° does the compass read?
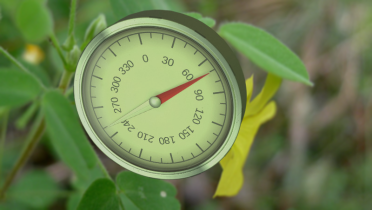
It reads 70 °
